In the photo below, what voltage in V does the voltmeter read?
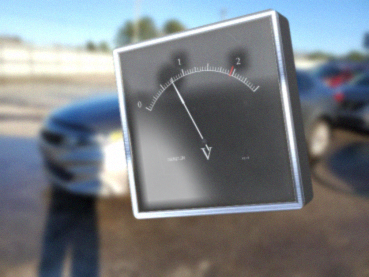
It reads 0.75 V
